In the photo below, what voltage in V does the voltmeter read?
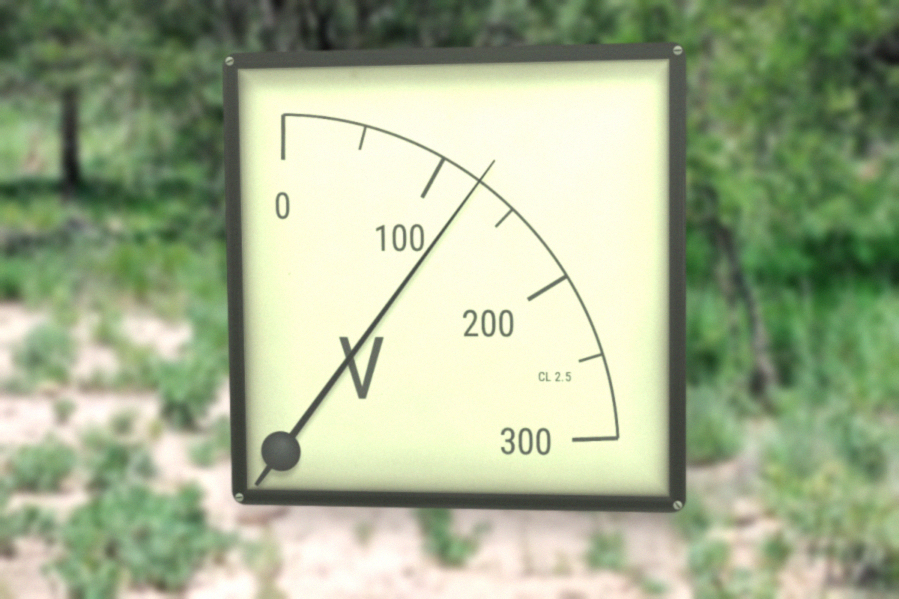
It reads 125 V
